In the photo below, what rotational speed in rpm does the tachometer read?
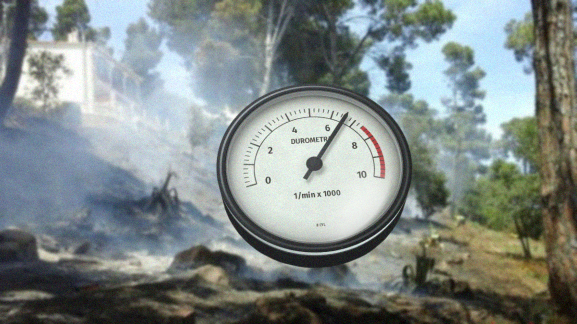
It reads 6600 rpm
